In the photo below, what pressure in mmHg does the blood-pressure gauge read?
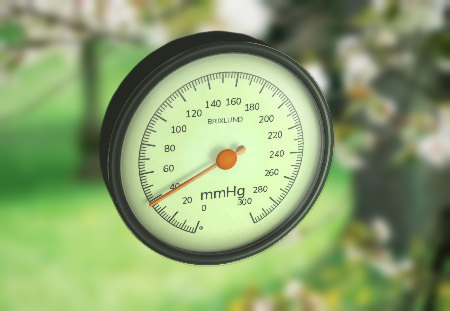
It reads 40 mmHg
